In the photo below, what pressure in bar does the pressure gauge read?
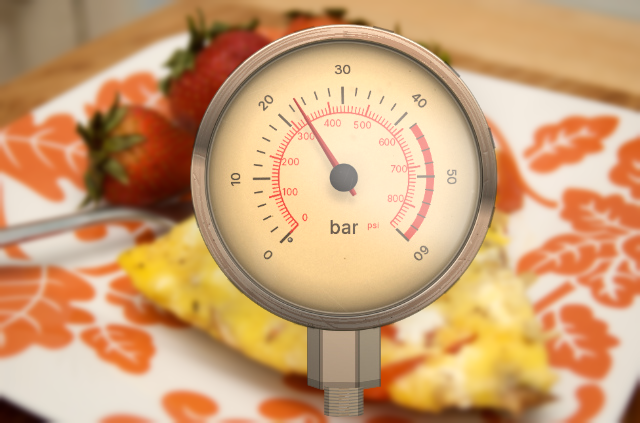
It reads 23 bar
